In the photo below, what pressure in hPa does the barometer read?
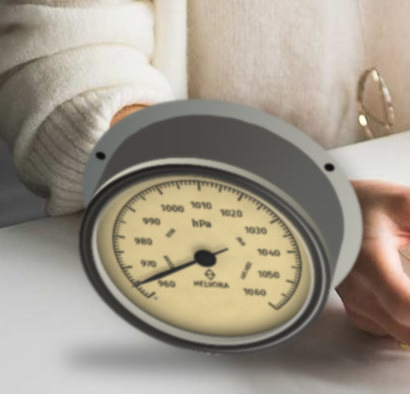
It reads 965 hPa
